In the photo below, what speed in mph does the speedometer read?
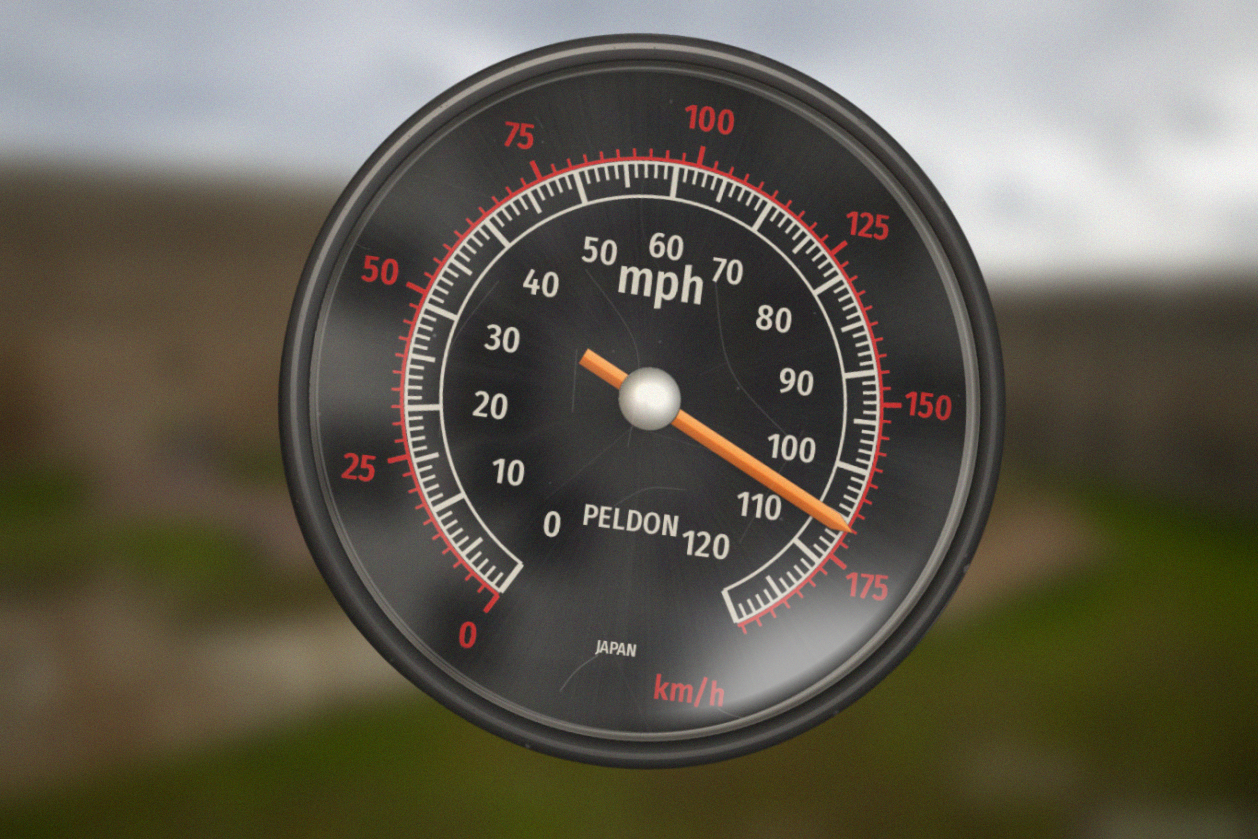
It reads 106 mph
